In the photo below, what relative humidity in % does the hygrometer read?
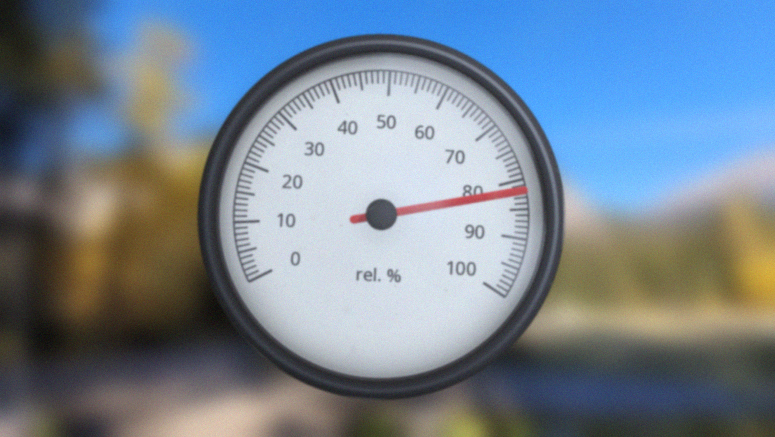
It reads 82 %
